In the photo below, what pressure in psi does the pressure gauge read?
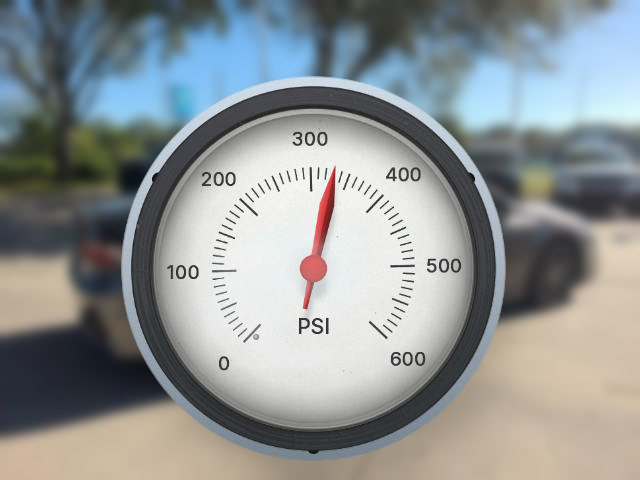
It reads 330 psi
